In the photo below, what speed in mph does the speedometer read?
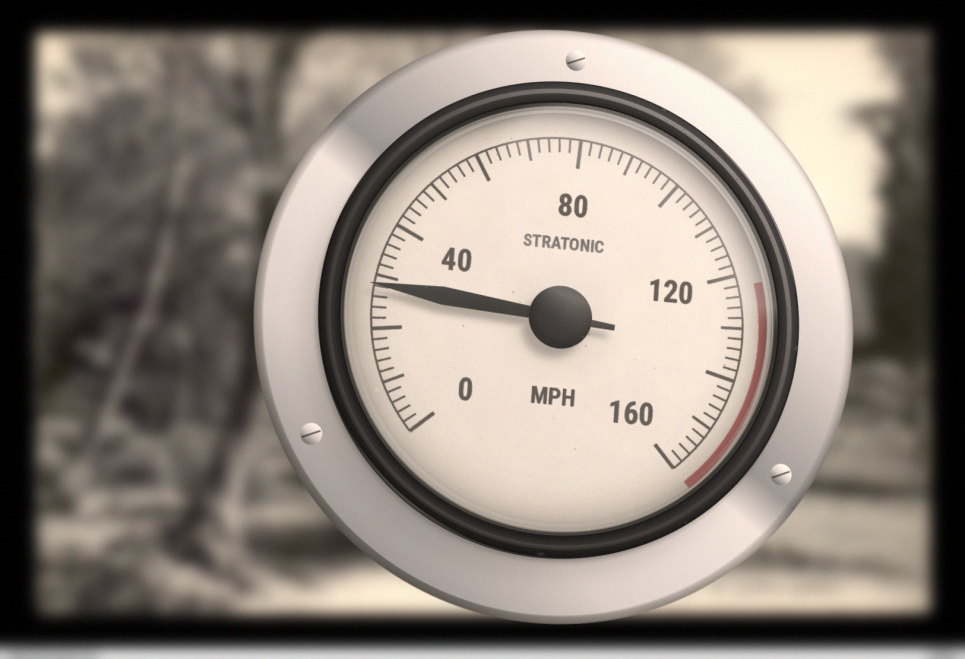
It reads 28 mph
